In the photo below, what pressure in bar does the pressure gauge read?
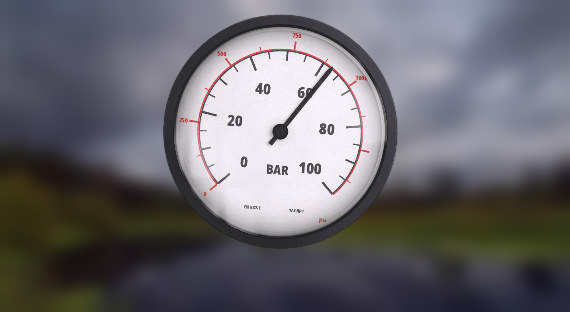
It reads 62.5 bar
